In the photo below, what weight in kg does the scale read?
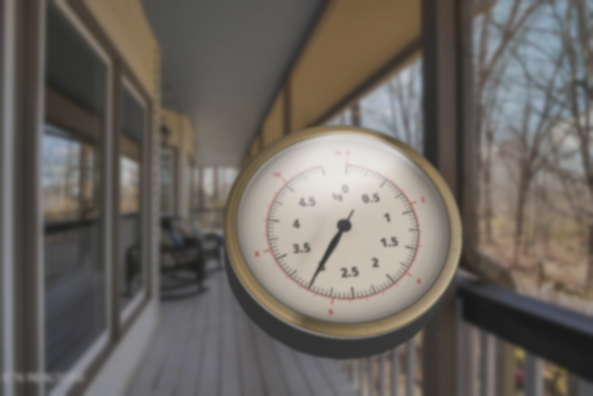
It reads 3 kg
